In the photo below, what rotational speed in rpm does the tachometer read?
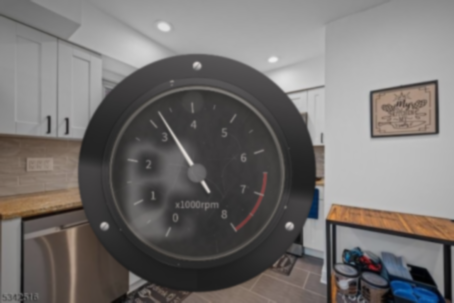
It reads 3250 rpm
